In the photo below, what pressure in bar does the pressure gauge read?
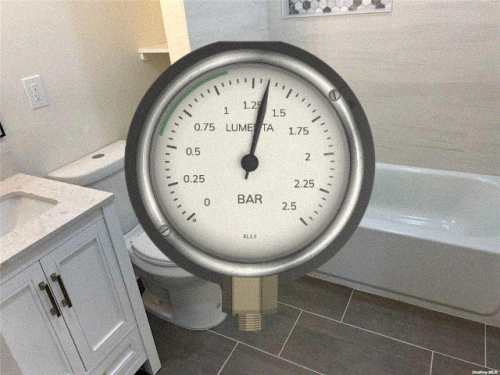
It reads 1.35 bar
